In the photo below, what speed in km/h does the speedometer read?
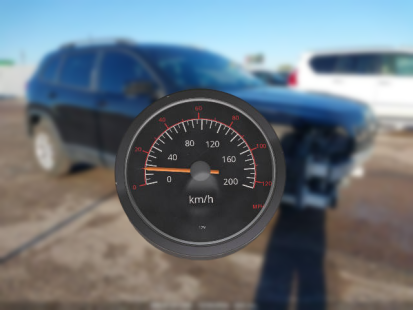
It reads 15 km/h
